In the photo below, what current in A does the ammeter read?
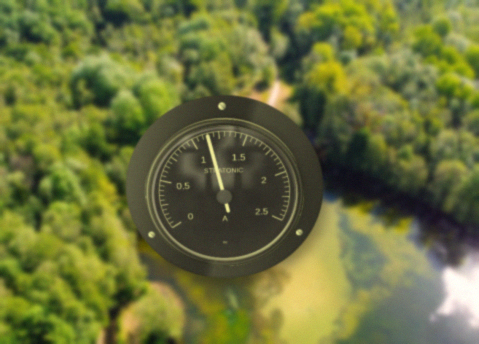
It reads 1.15 A
